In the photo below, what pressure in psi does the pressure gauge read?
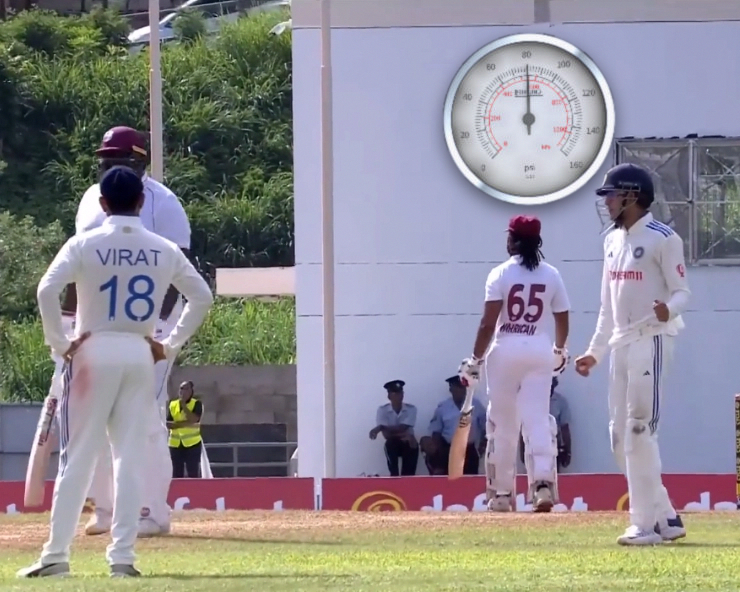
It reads 80 psi
